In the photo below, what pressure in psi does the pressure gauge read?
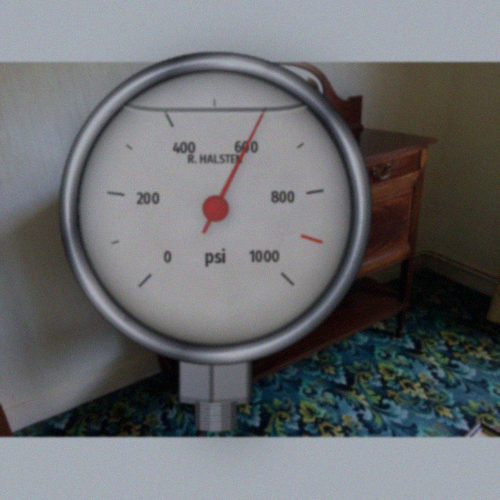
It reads 600 psi
